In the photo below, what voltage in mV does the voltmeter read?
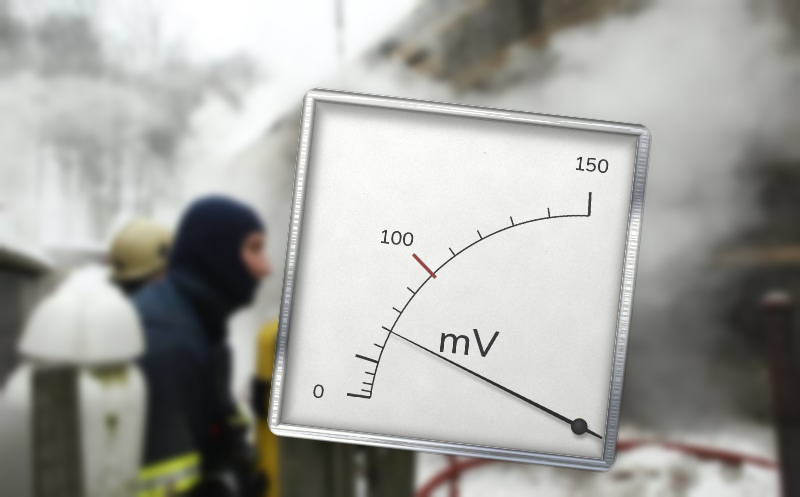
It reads 70 mV
